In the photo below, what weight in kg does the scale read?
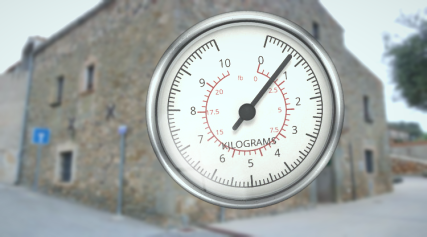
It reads 0.7 kg
